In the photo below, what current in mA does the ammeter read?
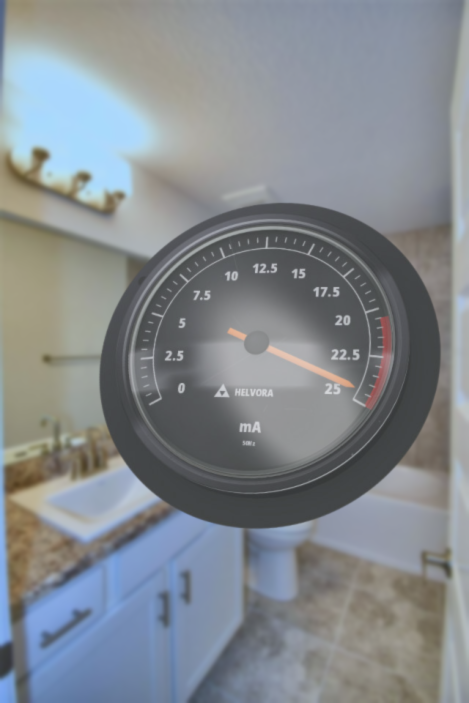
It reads 24.5 mA
